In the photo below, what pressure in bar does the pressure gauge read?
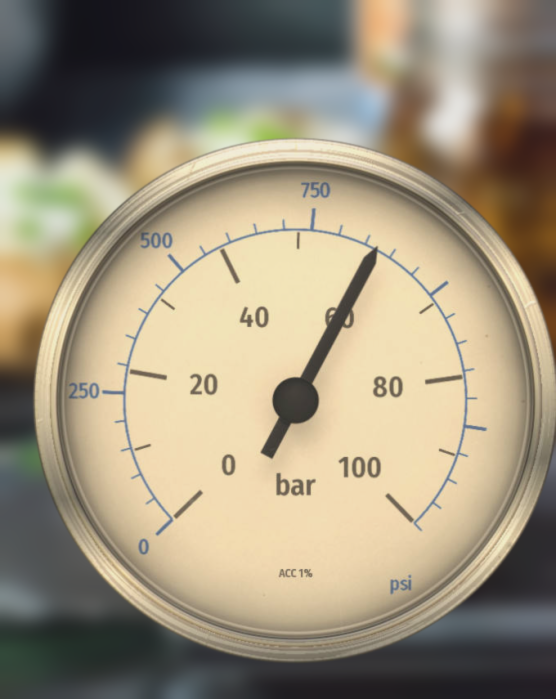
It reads 60 bar
